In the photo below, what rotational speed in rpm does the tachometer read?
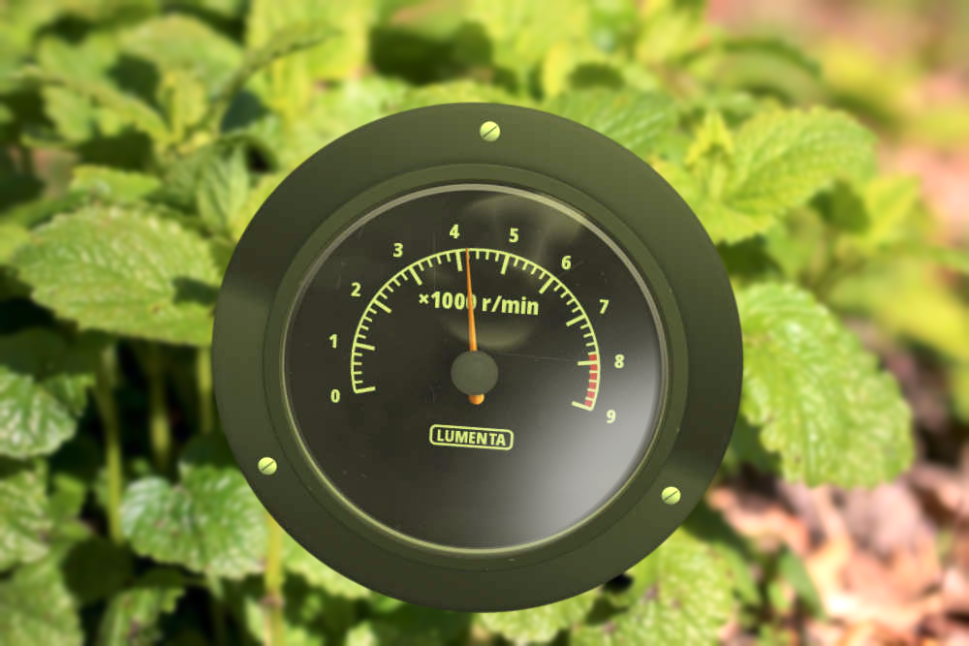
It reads 4200 rpm
